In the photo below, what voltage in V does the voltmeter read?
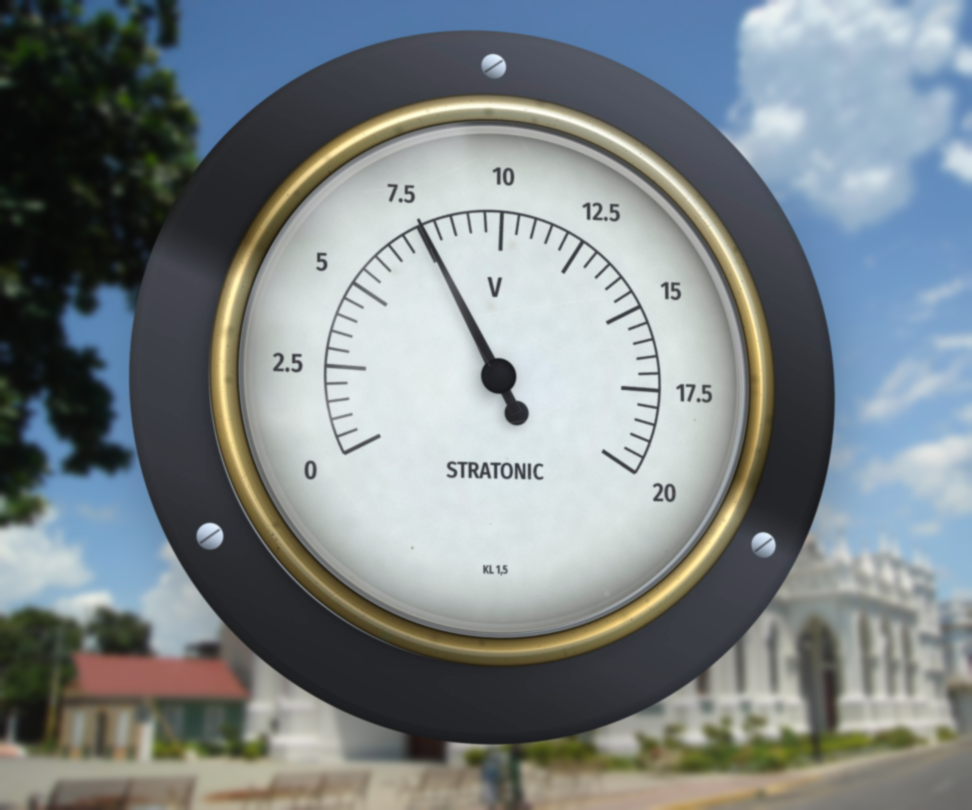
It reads 7.5 V
